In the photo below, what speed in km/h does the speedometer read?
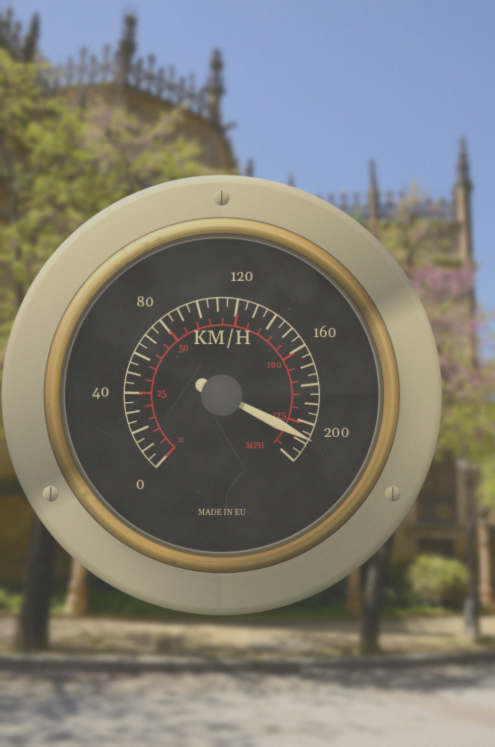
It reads 207.5 km/h
